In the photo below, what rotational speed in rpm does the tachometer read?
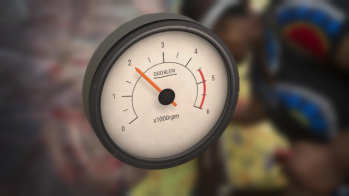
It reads 2000 rpm
